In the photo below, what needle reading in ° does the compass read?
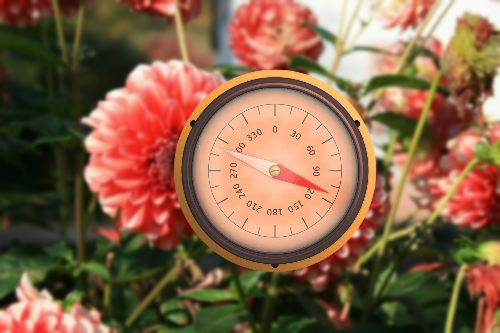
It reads 112.5 °
